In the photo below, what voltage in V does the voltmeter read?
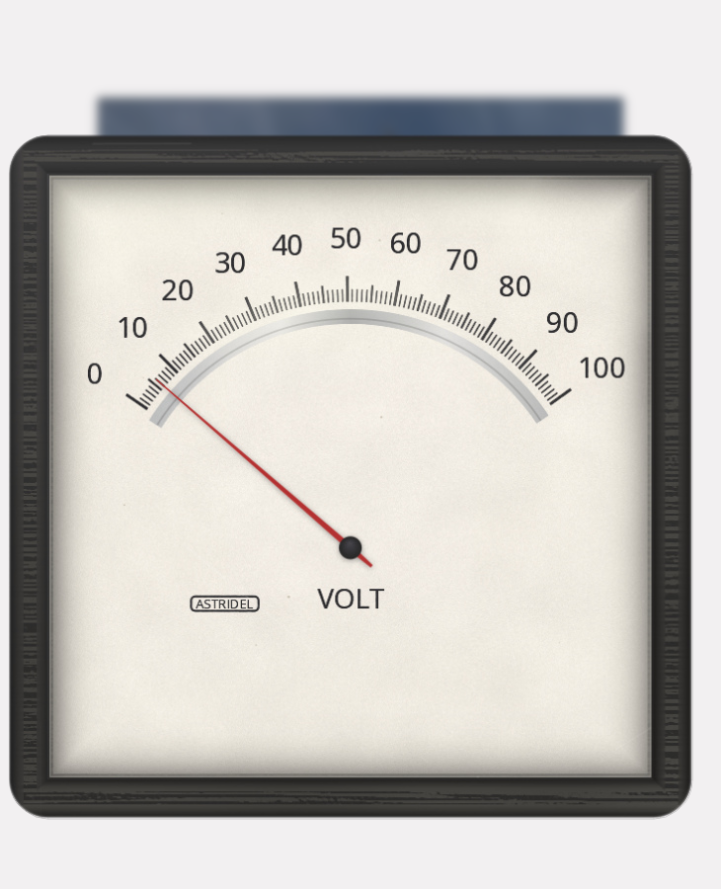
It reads 6 V
